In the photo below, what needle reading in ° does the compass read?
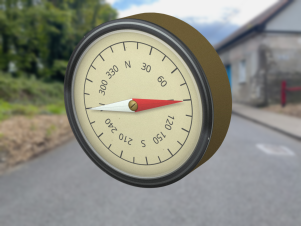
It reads 90 °
